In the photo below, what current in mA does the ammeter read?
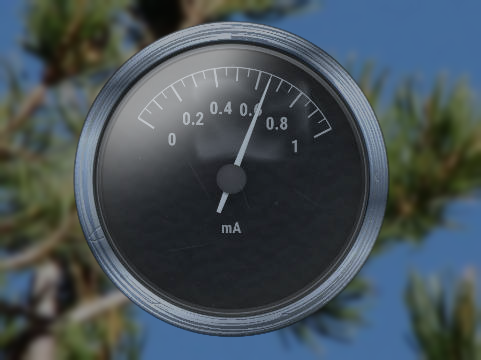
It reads 0.65 mA
